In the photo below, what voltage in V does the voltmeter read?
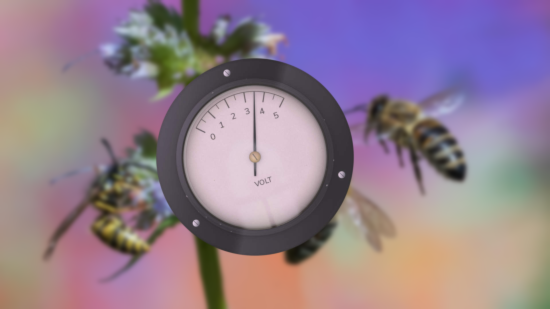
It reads 3.5 V
